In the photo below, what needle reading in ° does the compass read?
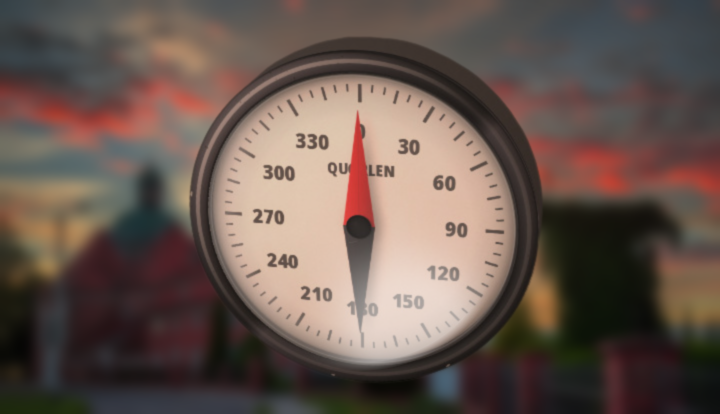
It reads 0 °
